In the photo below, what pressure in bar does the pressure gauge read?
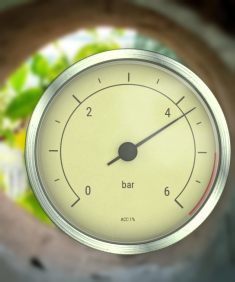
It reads 4.25 bar
